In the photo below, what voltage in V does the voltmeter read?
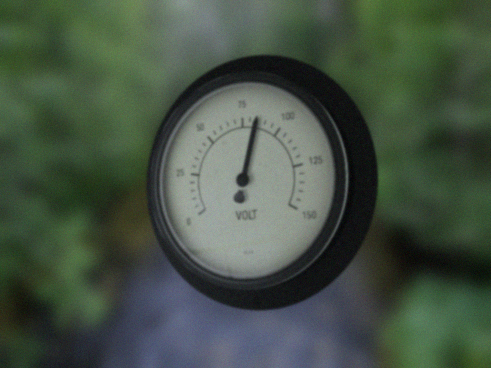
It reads 85 V
